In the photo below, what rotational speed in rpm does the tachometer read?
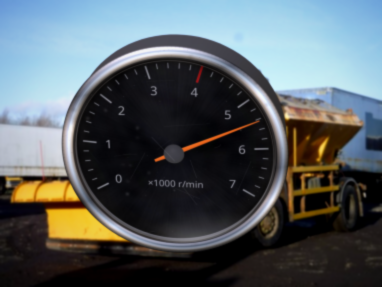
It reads 5400 rpm
